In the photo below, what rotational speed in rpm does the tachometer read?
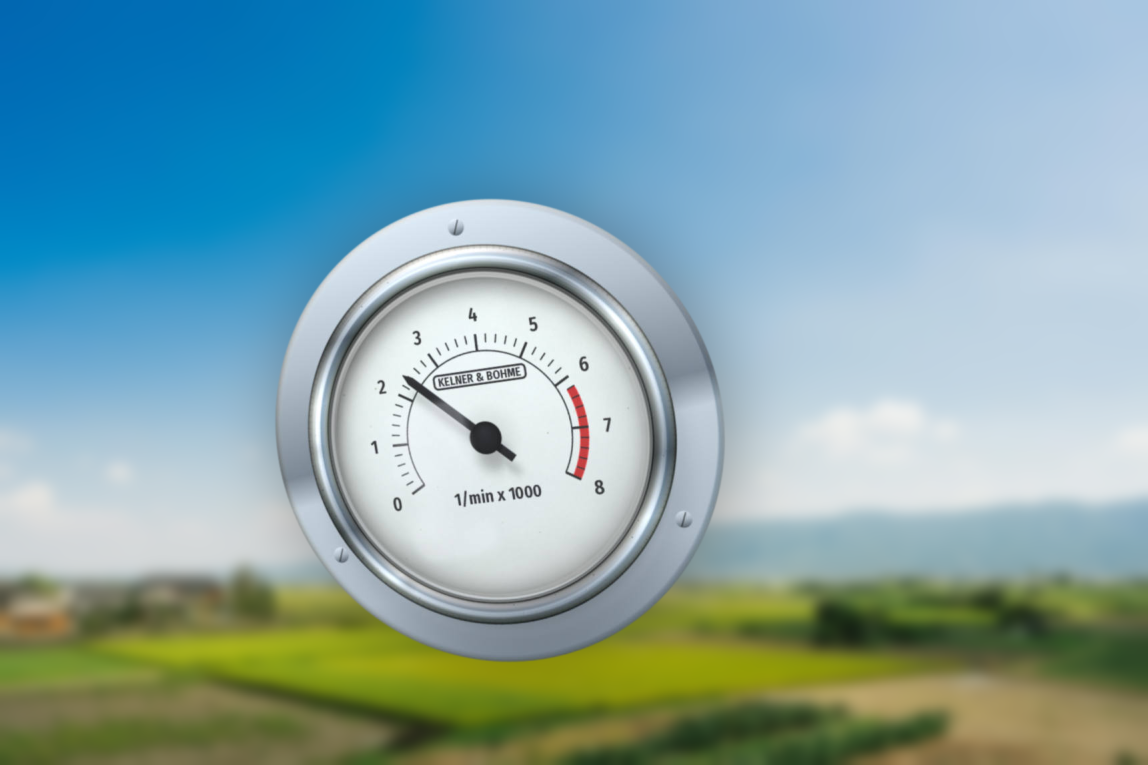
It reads 2400 rpm
